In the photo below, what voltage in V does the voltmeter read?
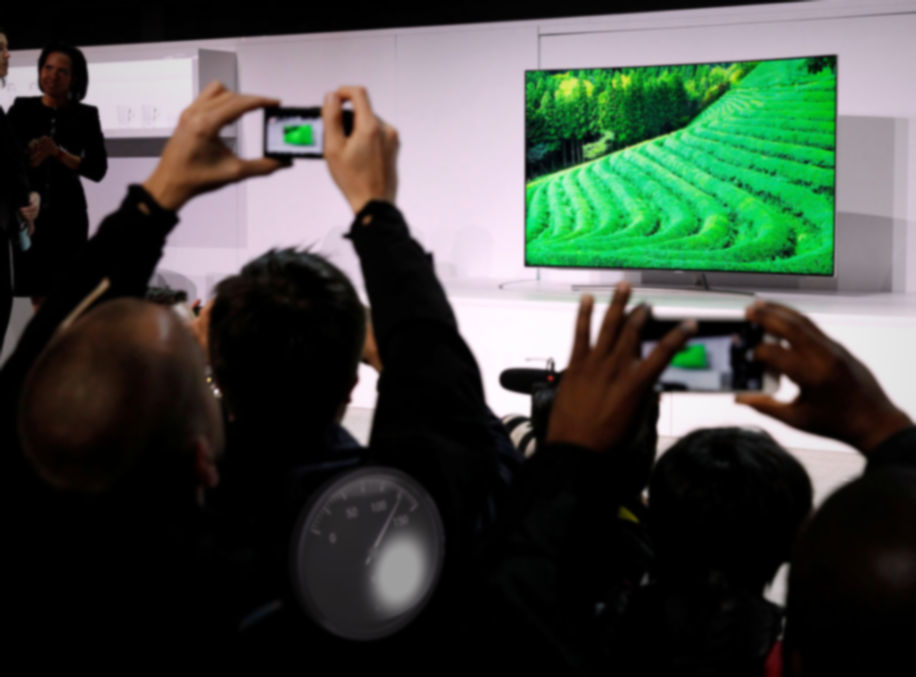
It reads 125 V
